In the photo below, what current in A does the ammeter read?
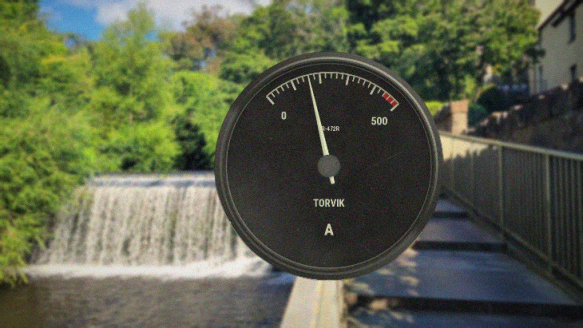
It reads 160 A
